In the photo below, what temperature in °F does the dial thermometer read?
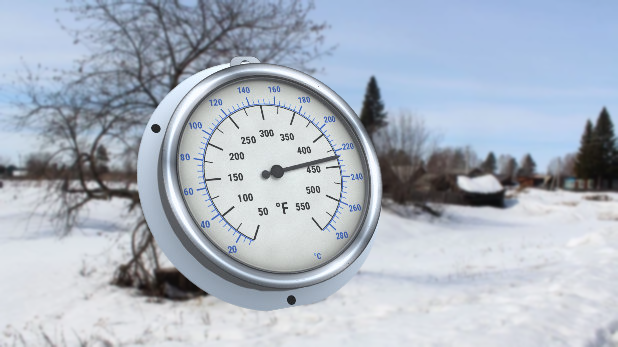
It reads 437.5 °F
